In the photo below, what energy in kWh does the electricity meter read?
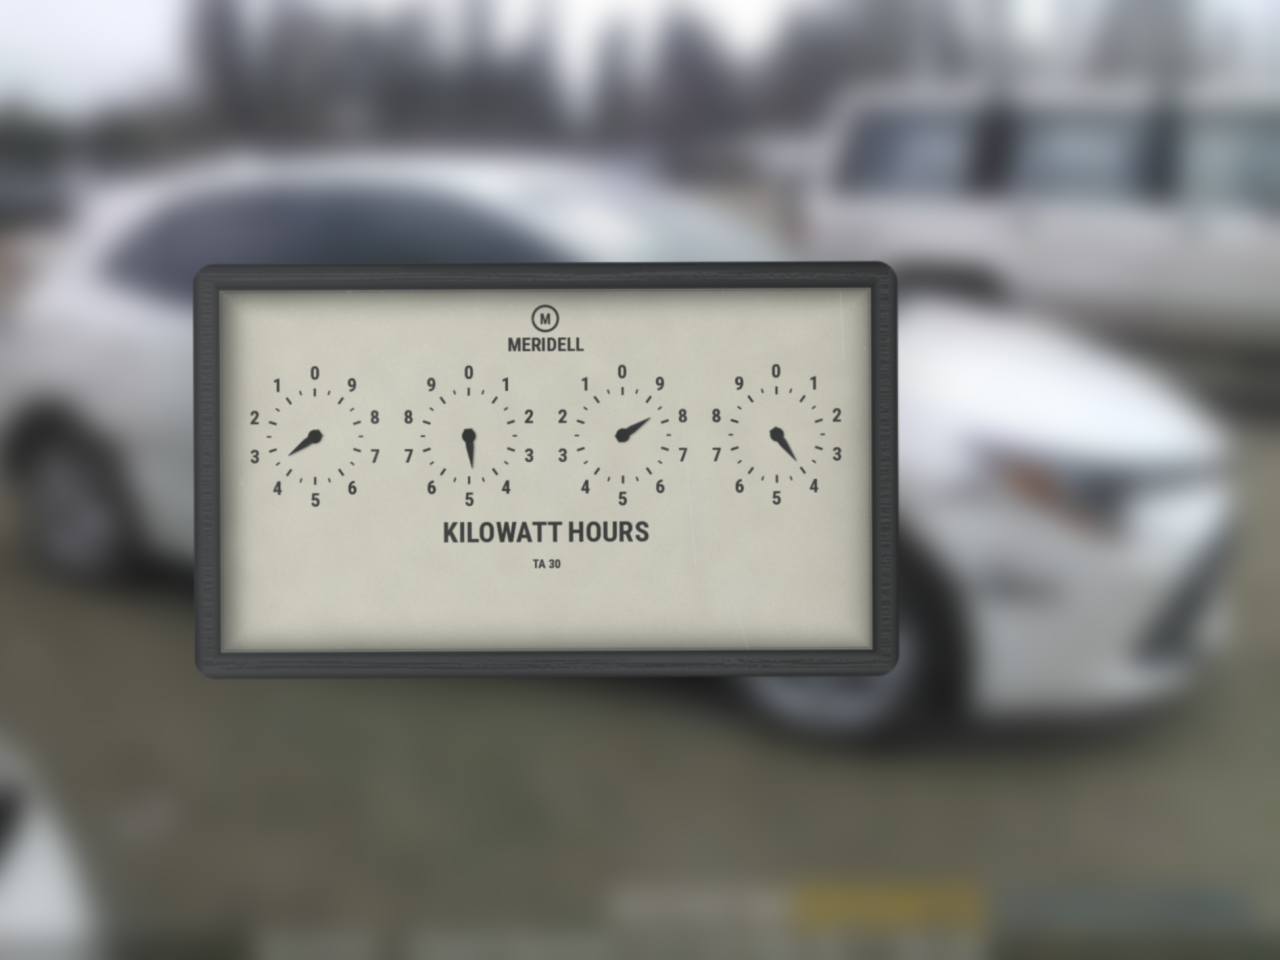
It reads 3484 kWh
